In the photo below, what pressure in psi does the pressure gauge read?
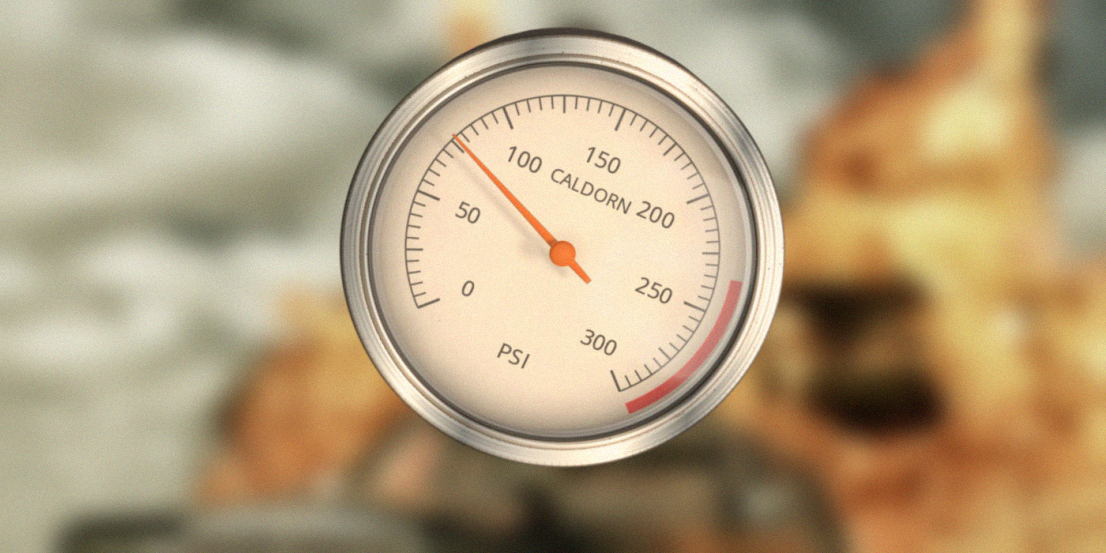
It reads 77.5 psi
